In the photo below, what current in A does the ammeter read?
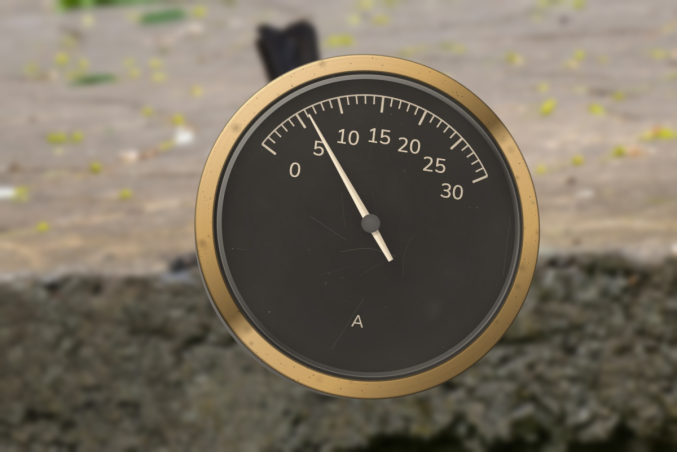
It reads 6 A
